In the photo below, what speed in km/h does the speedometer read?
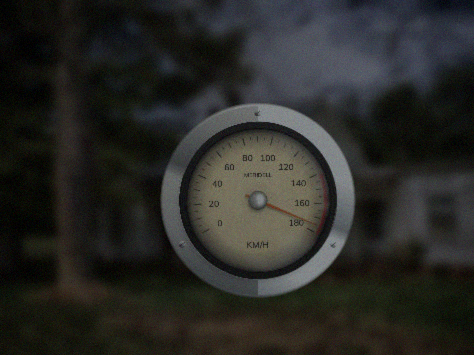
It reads 175 km/h
